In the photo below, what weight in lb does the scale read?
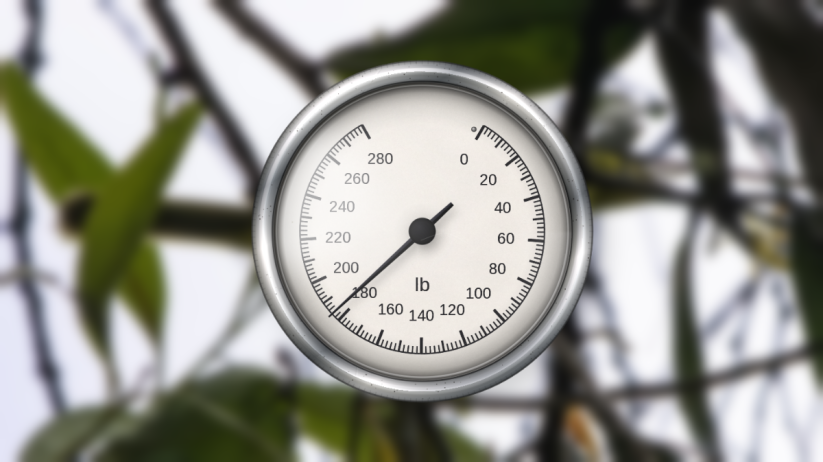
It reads 184 lb
